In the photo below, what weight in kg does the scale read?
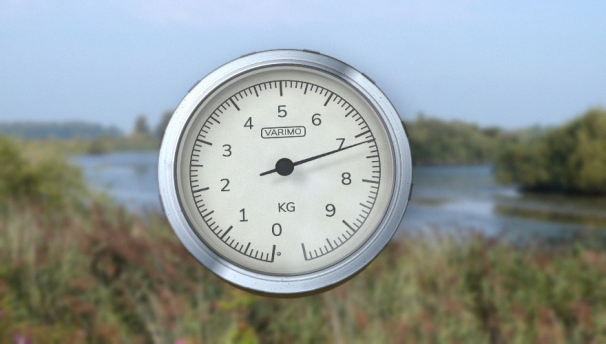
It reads 7.2 kg
